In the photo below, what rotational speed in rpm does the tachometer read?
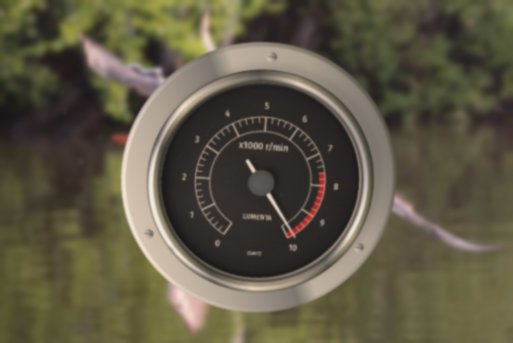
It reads 9800 rpm
